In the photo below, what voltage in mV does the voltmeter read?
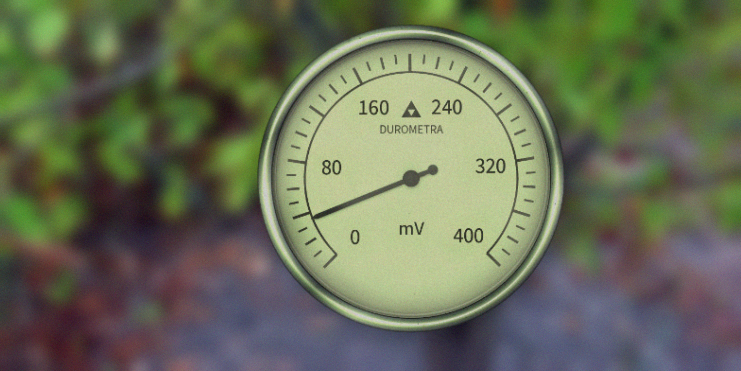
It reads 35 mV
